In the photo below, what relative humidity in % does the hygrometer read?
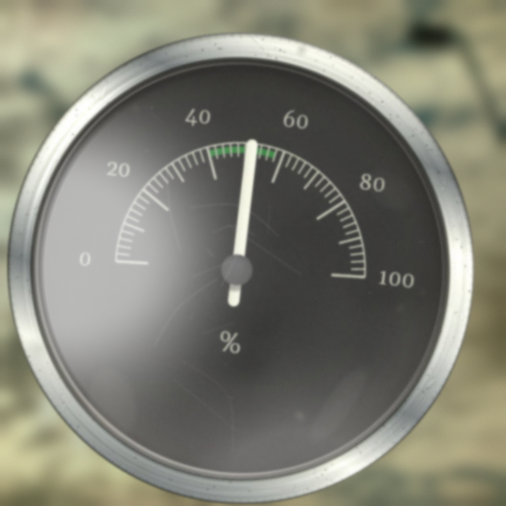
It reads 52 %
